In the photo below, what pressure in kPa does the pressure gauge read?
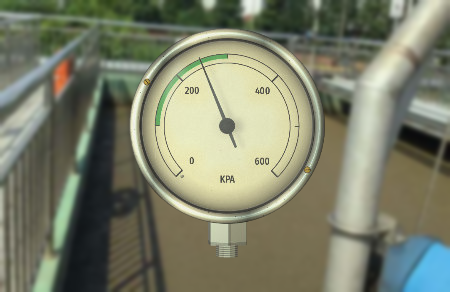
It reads 250 kPa
